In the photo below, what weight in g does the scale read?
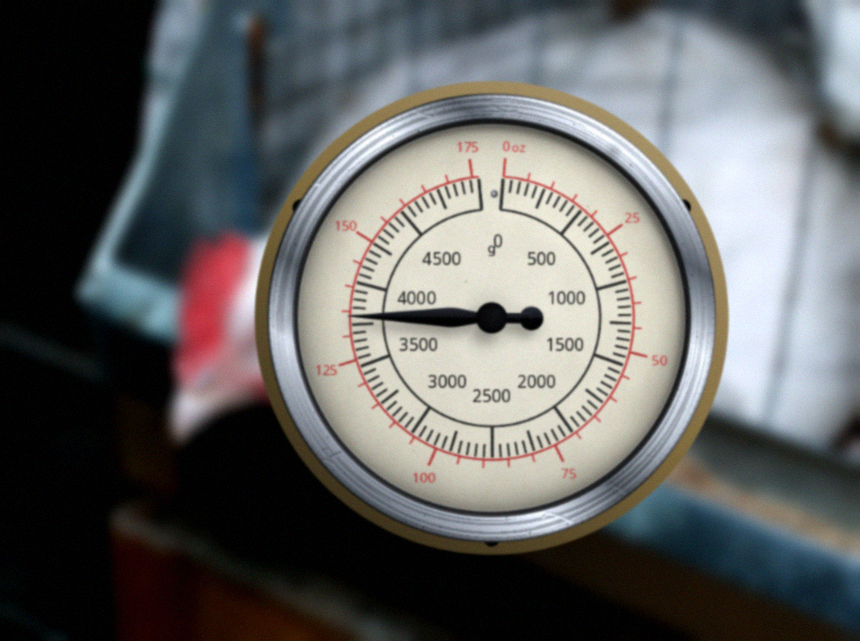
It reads 3800 g
